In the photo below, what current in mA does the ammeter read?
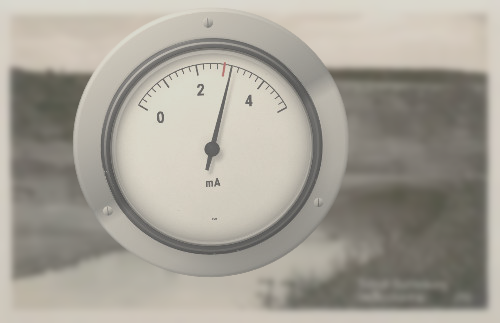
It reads 3 mA
